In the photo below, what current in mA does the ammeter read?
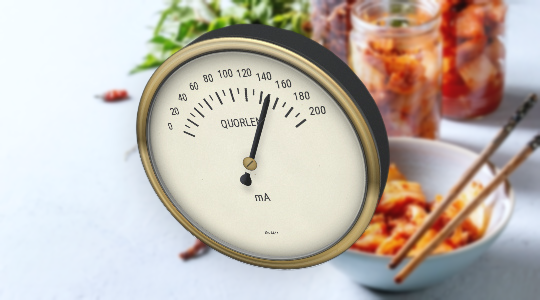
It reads 150 mA
